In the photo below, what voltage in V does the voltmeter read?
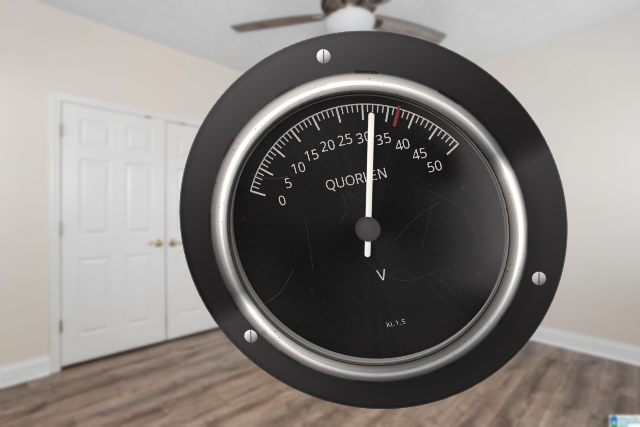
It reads 32 V
